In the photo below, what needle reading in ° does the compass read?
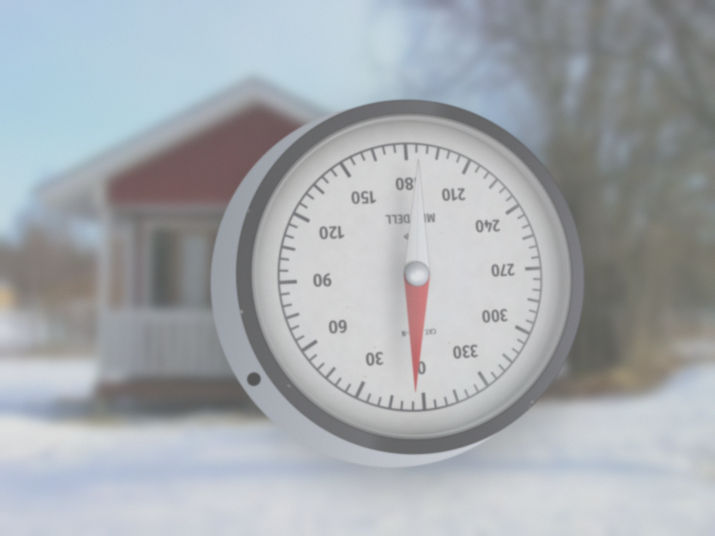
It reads 5 °
